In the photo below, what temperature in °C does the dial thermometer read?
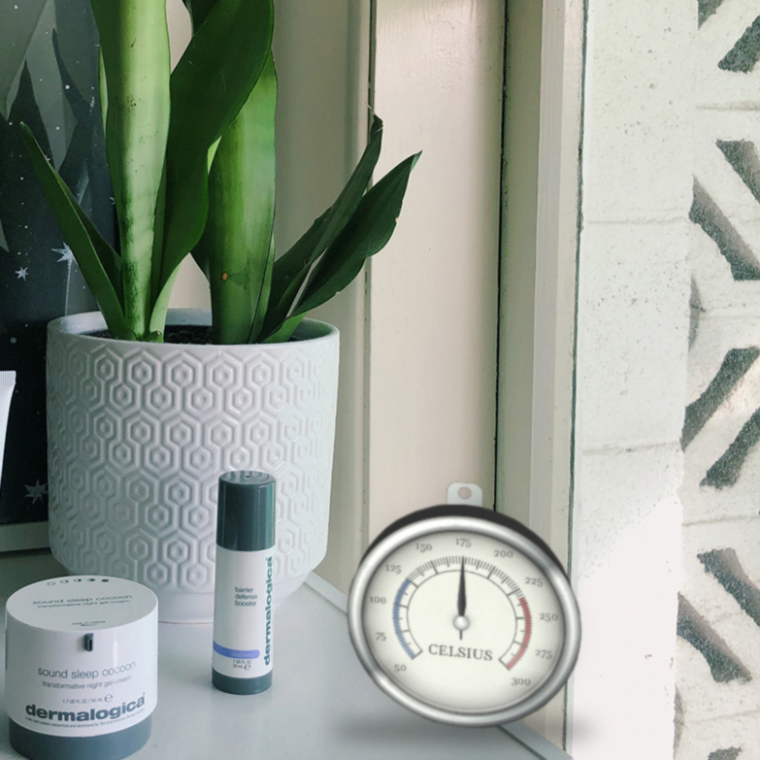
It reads 175 °C
